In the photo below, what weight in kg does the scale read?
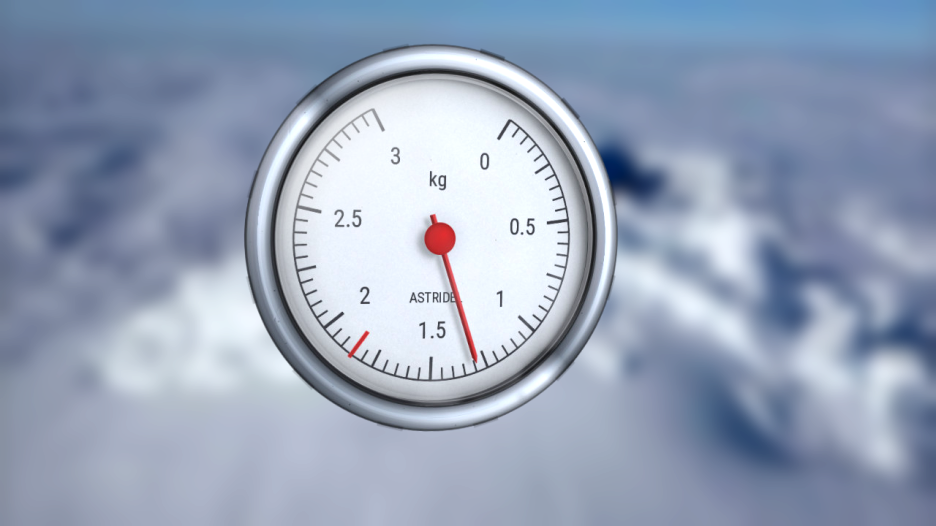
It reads 1.3 kg
